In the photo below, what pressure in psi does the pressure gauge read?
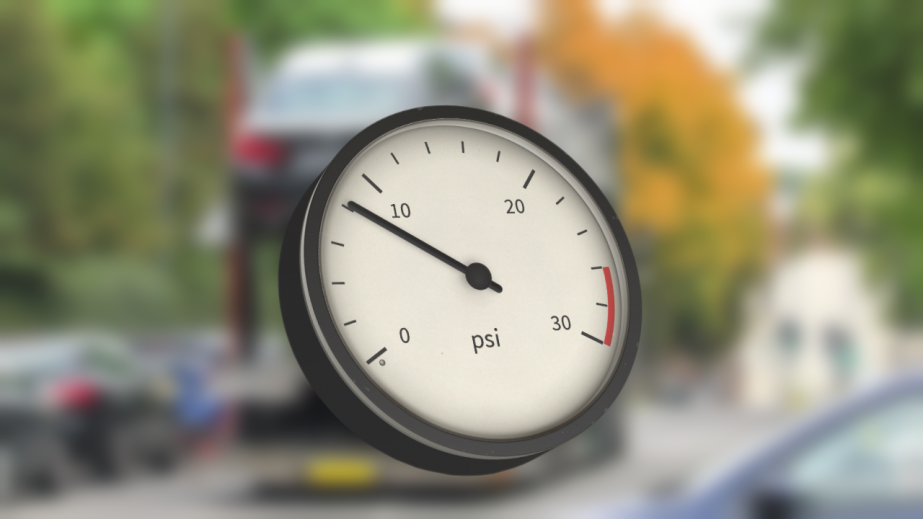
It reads 8 psi
